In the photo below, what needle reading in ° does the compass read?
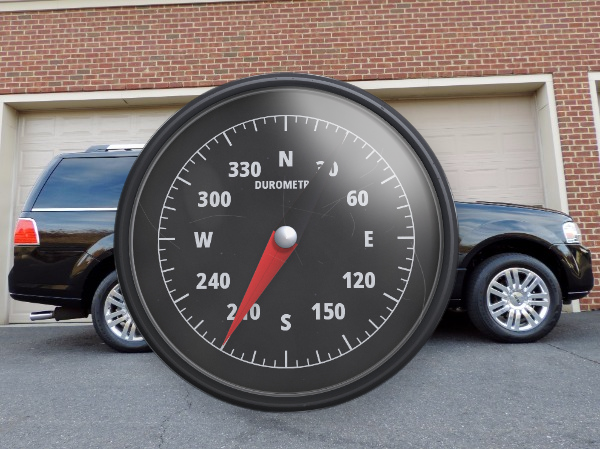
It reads 210 °
